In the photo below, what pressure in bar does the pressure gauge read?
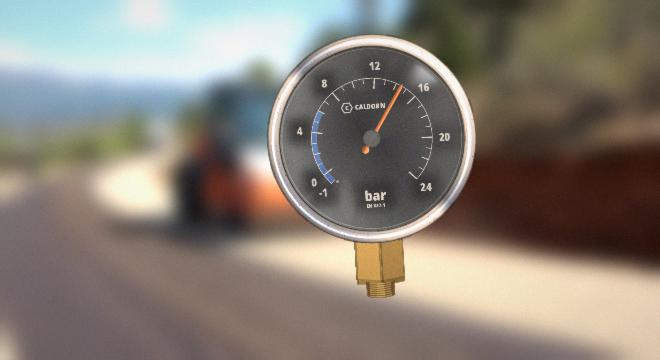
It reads 14.5 bar
